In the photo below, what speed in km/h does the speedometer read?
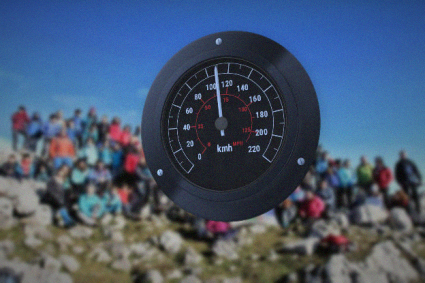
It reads 110 km/h
